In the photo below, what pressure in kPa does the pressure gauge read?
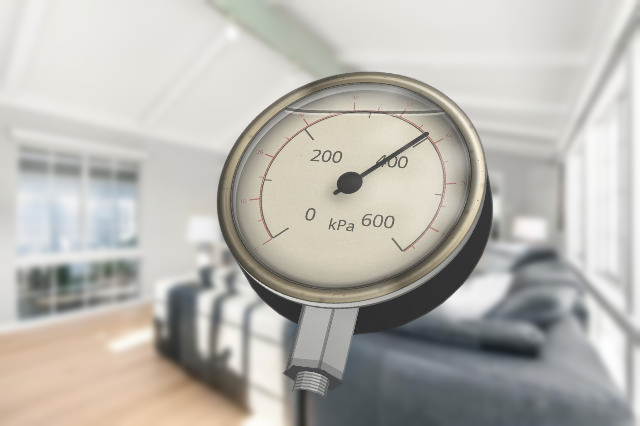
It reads 400 kPa
